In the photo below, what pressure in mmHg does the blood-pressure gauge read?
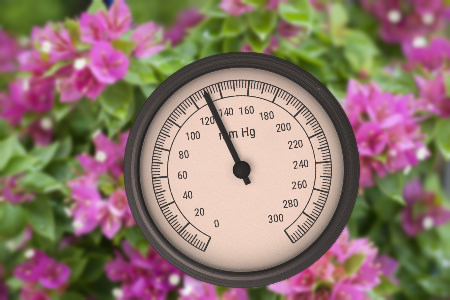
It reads 130 mmHg
